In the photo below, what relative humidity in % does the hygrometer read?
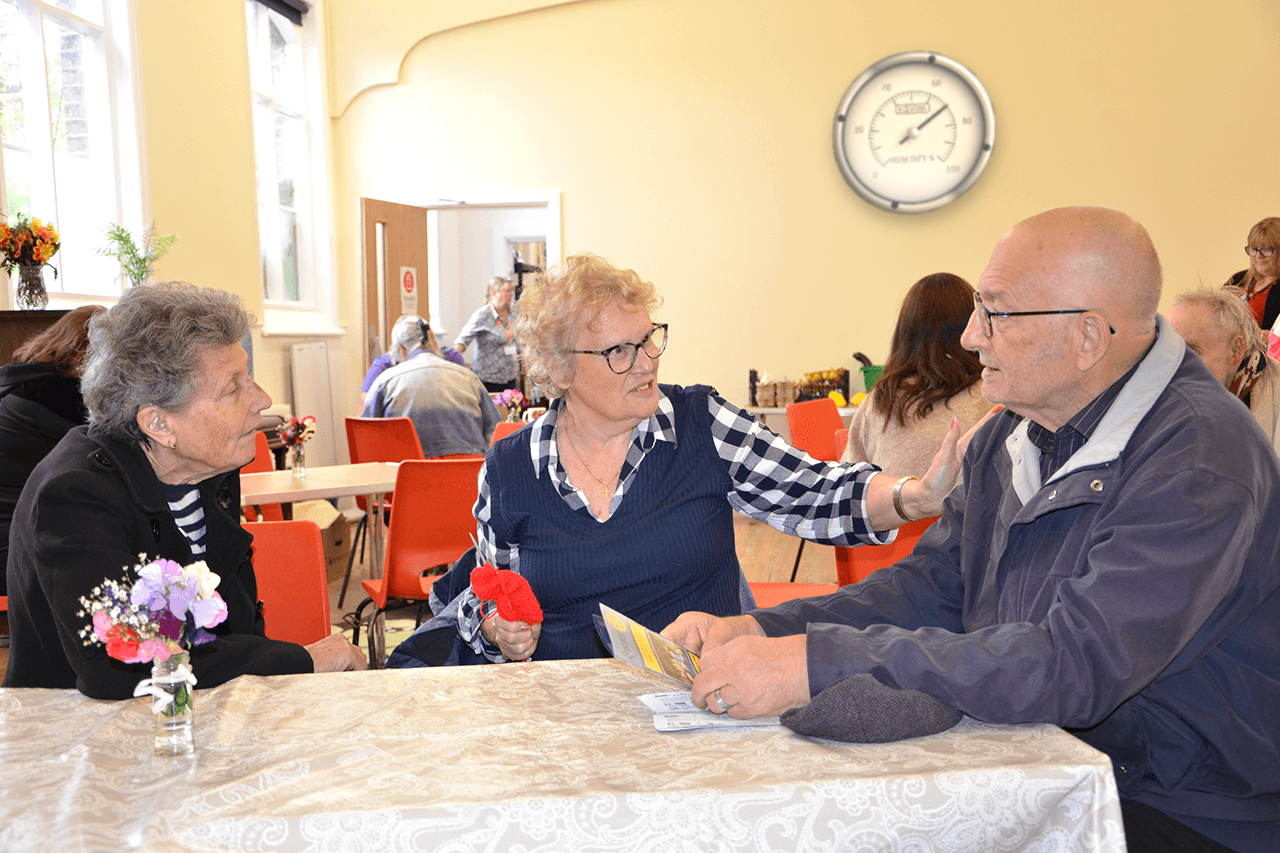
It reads 70 %
